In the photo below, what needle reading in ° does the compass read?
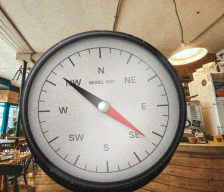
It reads 130 °
